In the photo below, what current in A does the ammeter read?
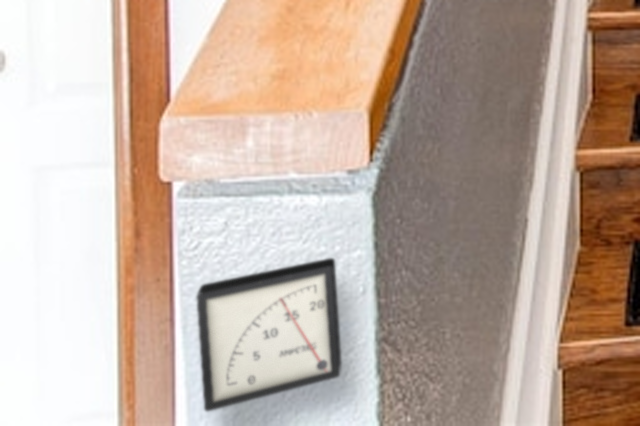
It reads 15 A
